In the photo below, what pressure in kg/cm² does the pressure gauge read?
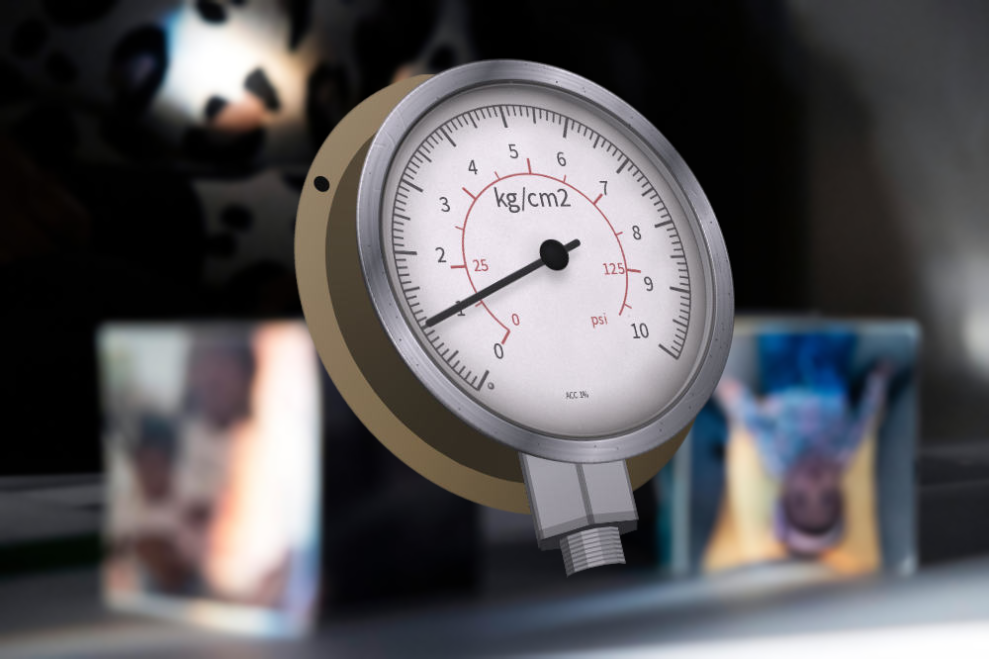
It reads 1 kg/cm²
